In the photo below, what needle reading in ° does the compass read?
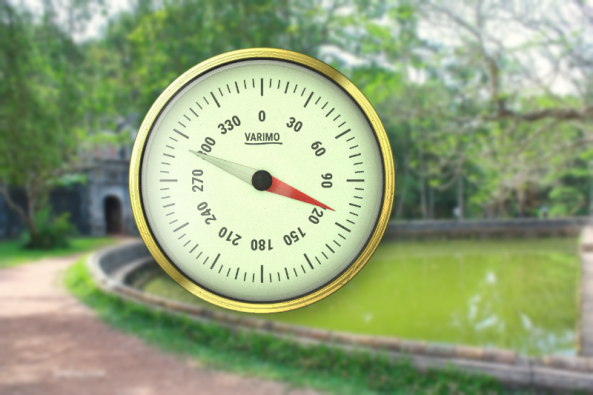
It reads 112.5 °
